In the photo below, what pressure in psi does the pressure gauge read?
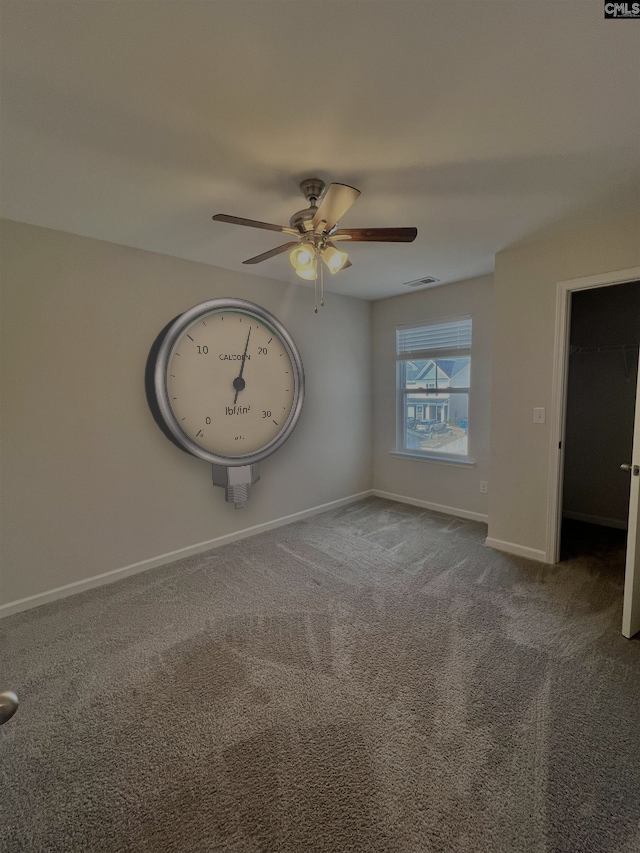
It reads 17 psi
